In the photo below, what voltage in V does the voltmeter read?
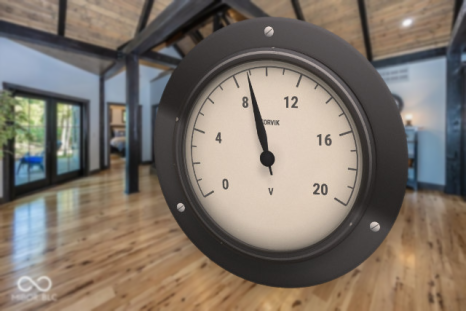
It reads 9 V
